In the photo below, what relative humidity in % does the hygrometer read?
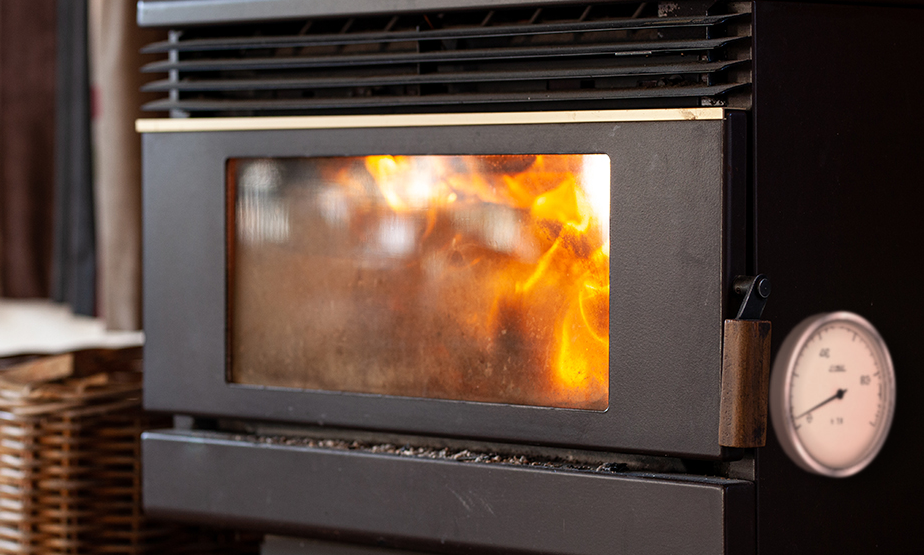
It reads 4 %
